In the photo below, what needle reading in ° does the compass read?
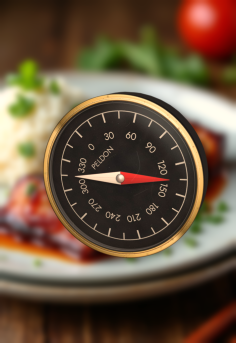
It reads 135 °
